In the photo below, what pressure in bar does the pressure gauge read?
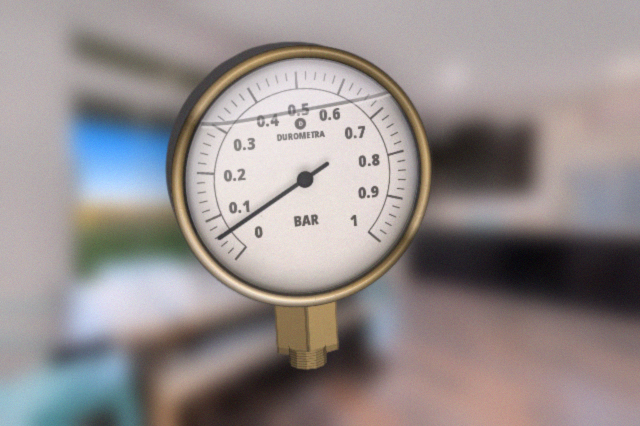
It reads 0.06 bar
